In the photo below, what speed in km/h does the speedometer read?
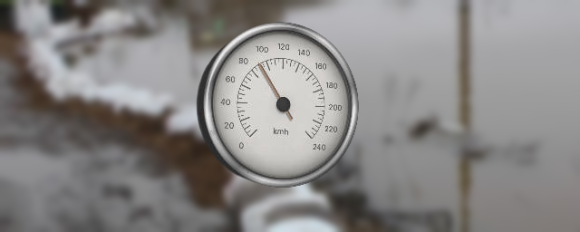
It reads 90 km/h
